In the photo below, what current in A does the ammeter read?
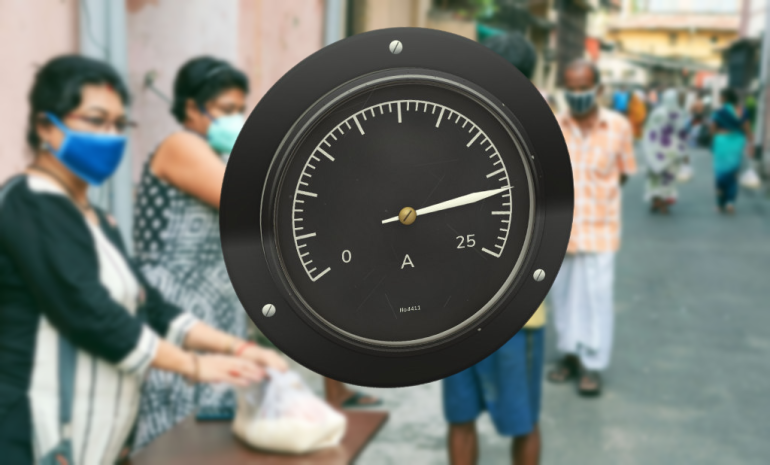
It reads 21 A
